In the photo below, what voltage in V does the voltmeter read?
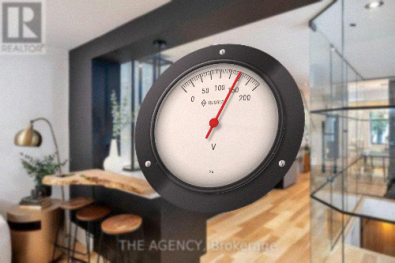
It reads 150 V
